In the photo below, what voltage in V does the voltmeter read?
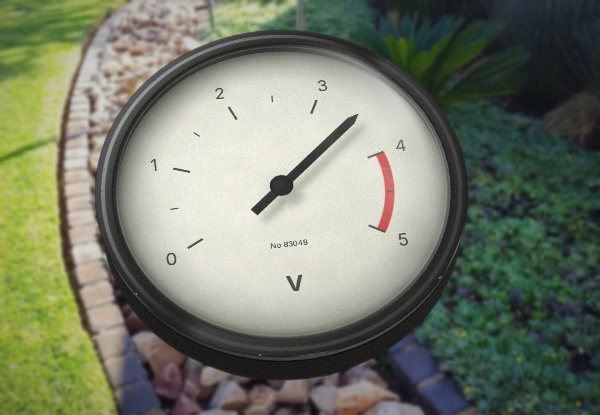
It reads 3.5 V
